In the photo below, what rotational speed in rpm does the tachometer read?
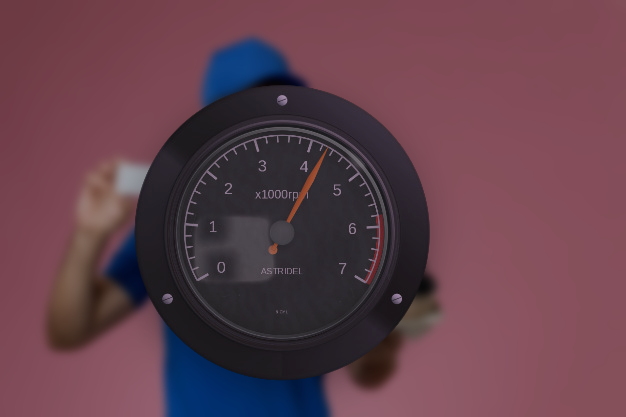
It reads 4300 rpm
